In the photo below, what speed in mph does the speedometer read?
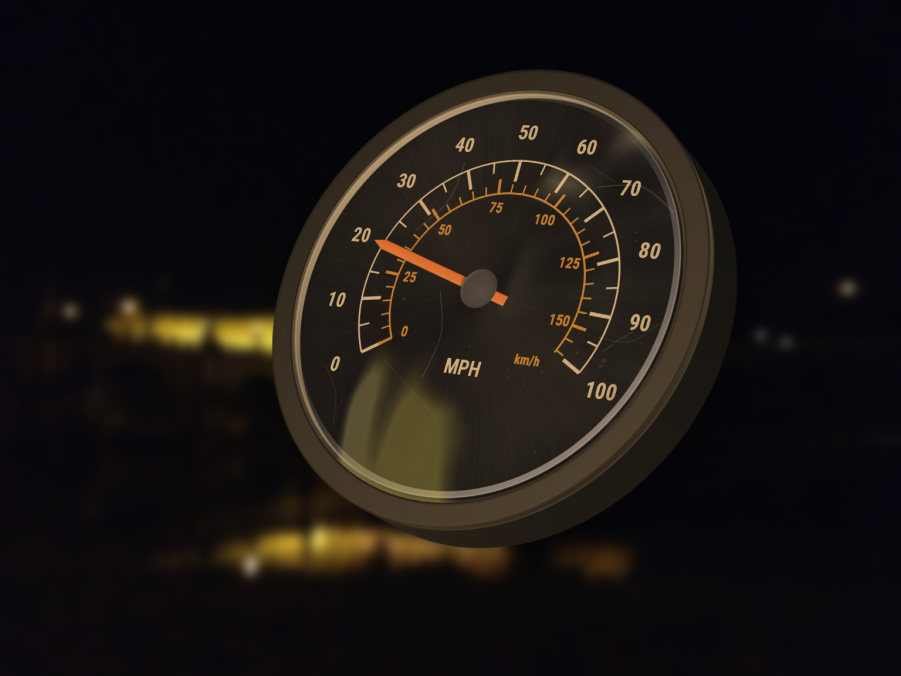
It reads 20 mph
